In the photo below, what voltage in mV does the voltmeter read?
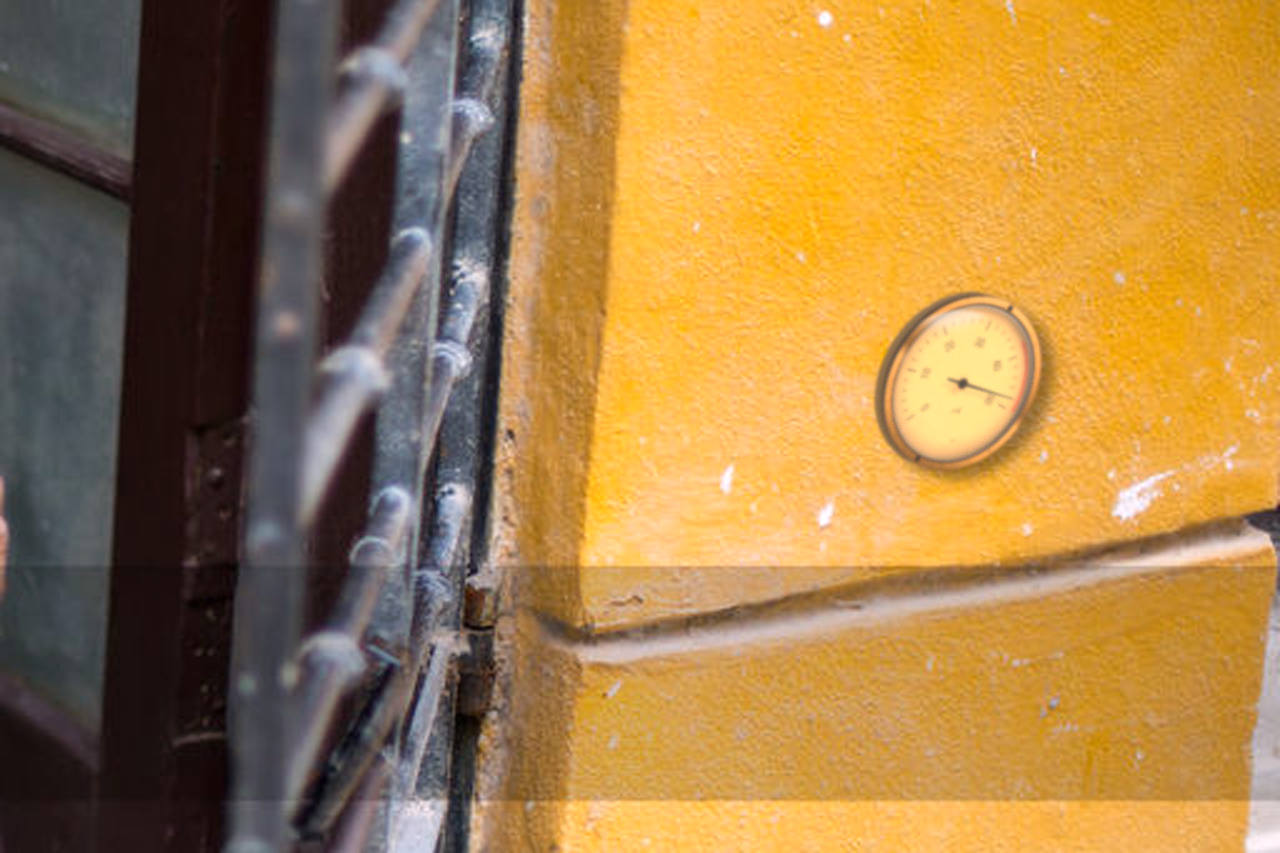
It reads 48 mV
